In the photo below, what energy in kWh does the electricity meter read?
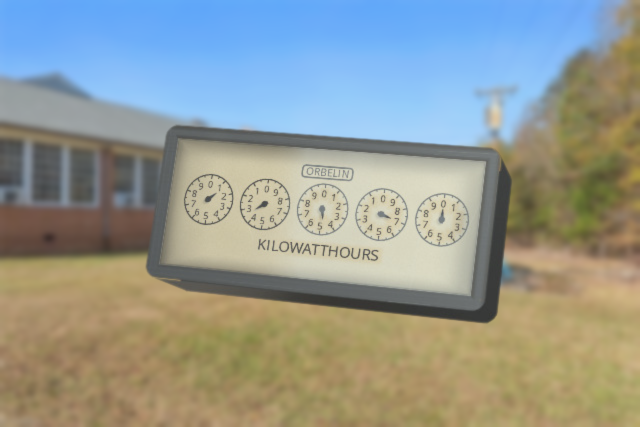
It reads 13470 kWh
